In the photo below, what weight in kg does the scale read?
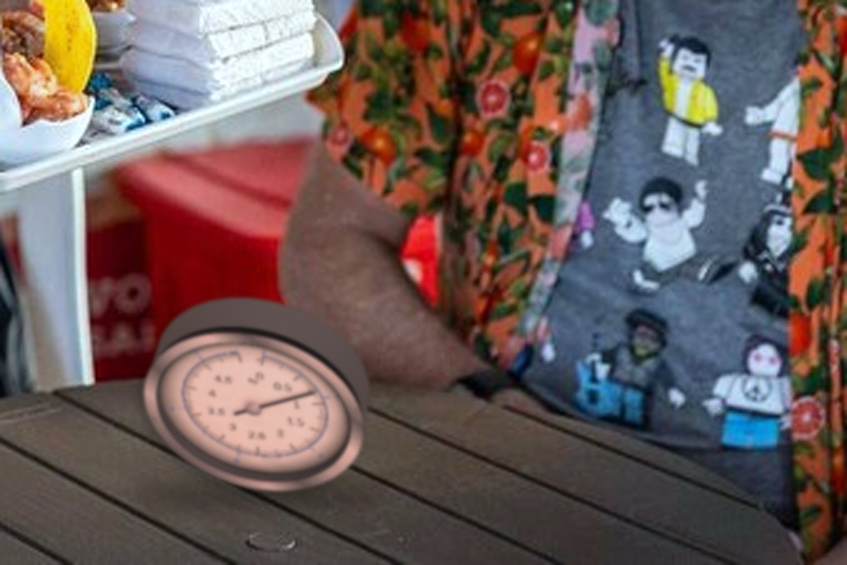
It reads 0.75 kg
